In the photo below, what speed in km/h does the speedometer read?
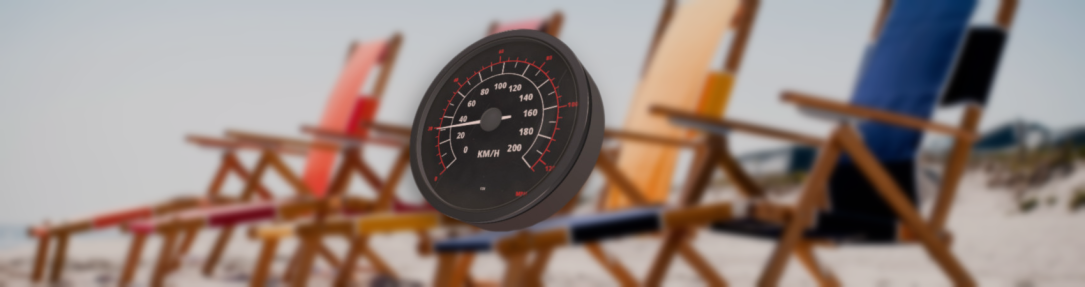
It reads 30 km/h
